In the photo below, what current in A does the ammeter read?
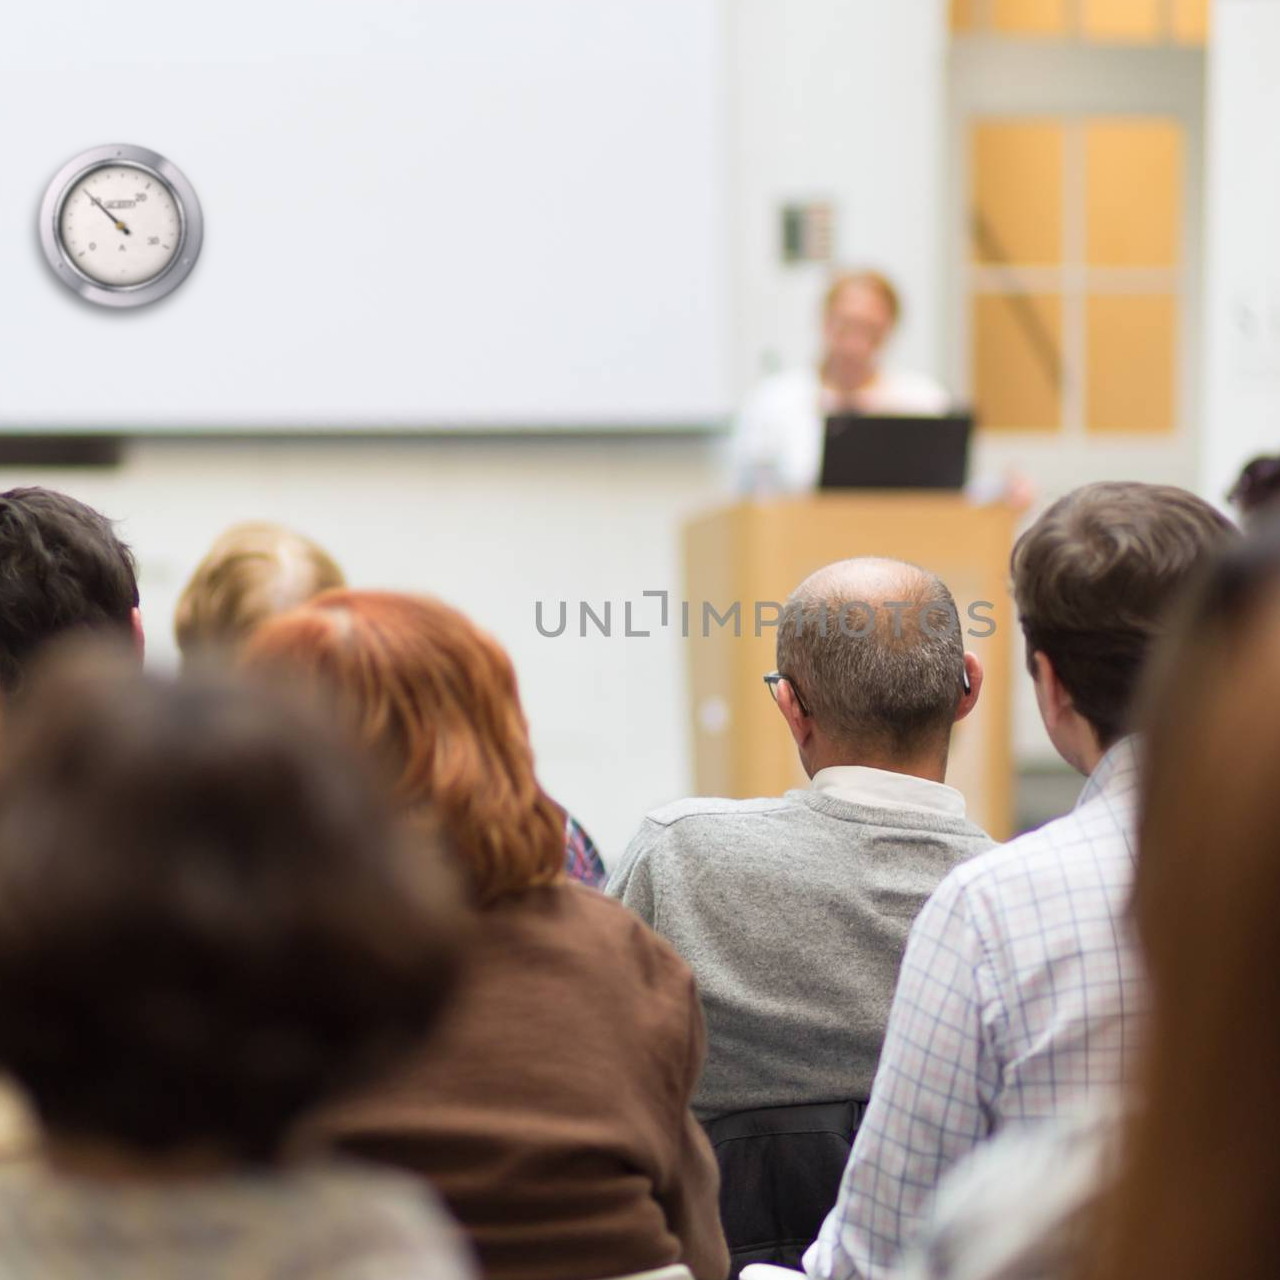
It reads 10 A
